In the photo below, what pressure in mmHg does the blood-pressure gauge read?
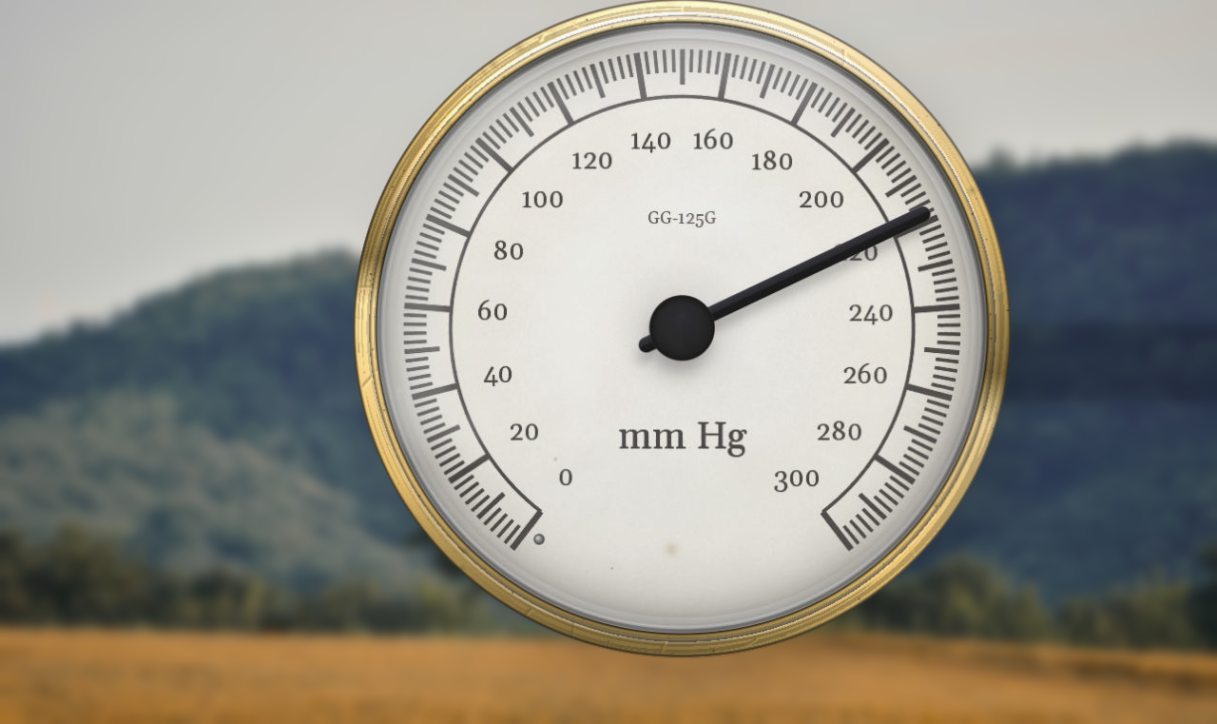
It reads 218 mmHg
